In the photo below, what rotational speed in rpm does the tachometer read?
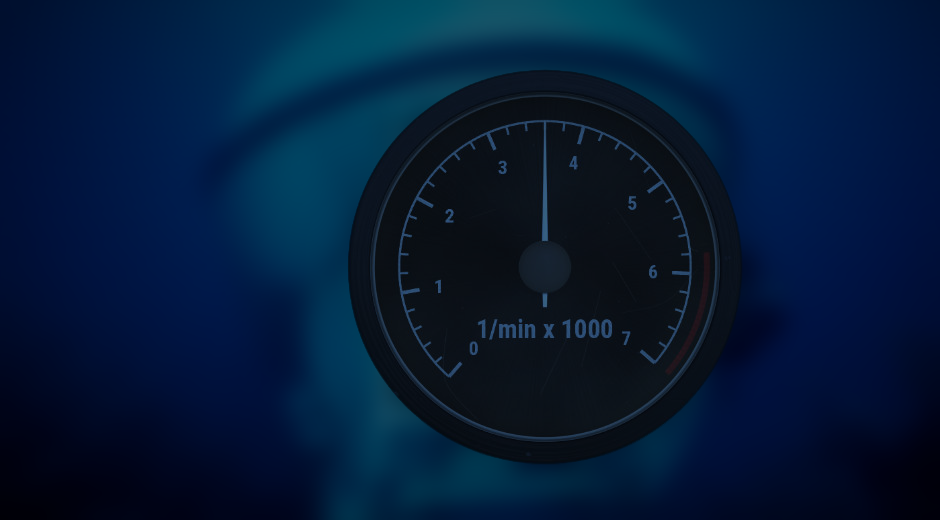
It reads 3600 rpm
